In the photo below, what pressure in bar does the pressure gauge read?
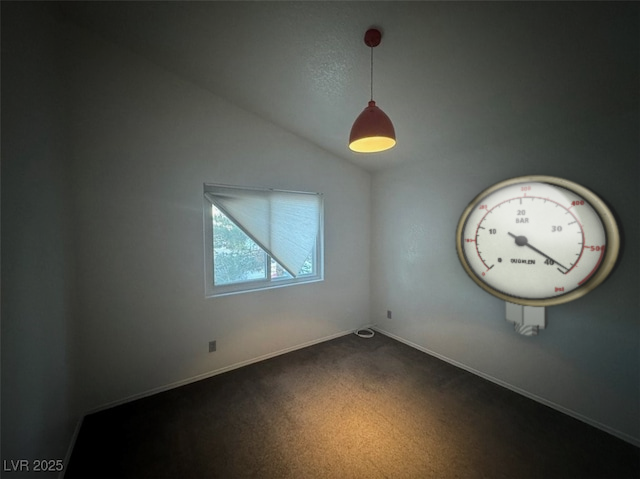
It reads 39 bar
